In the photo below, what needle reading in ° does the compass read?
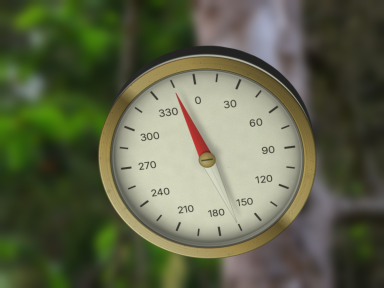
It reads 345 °
